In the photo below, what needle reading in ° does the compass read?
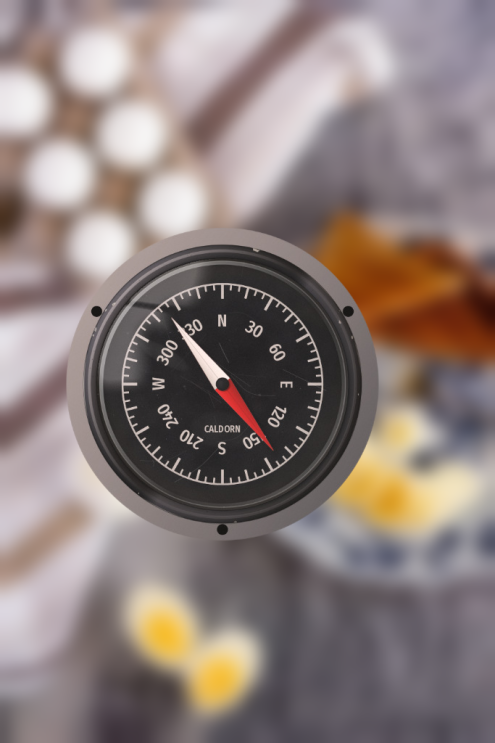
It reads 142.5 °
